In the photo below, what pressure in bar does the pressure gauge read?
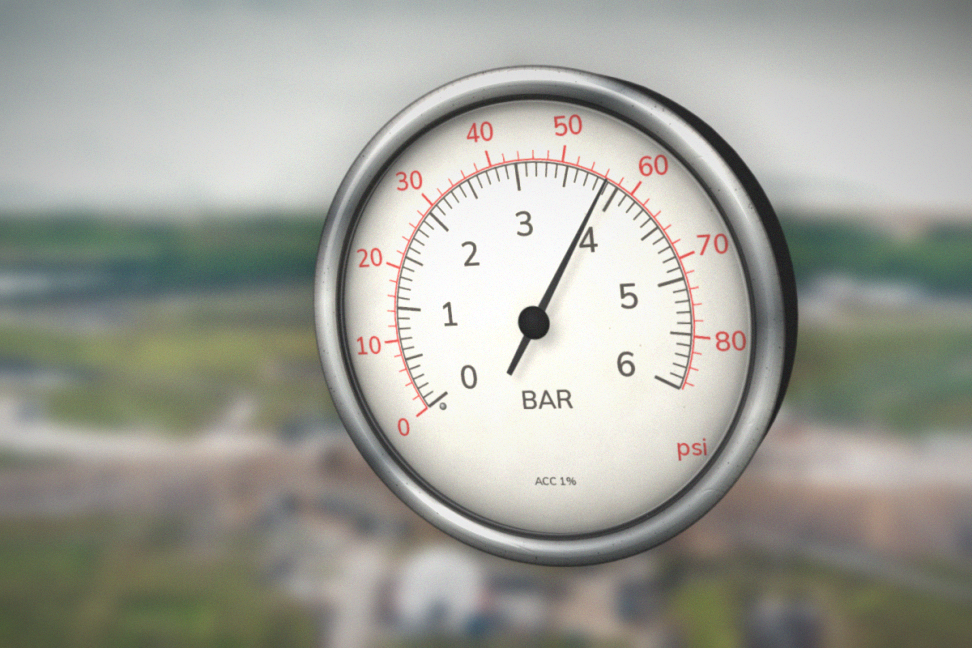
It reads 3.9 bar
